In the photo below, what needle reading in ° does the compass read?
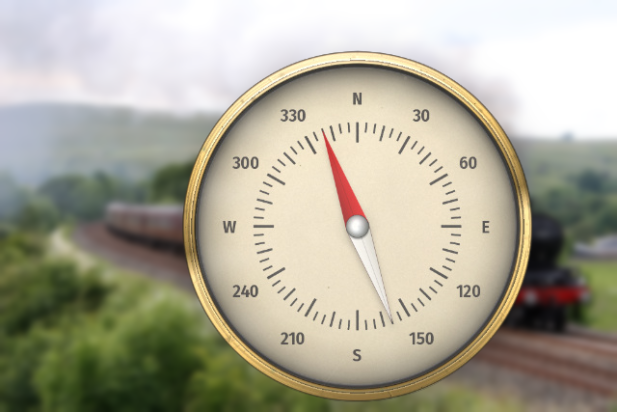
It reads 340 °
